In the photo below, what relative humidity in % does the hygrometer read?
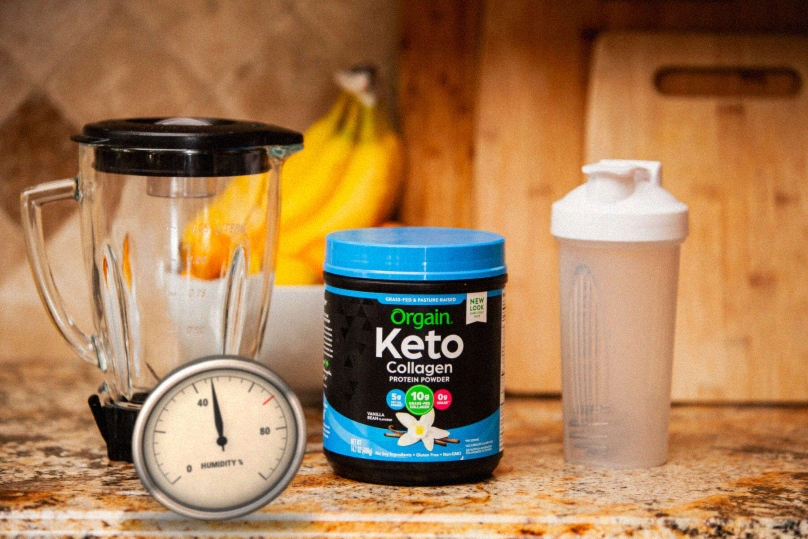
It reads 46 %
